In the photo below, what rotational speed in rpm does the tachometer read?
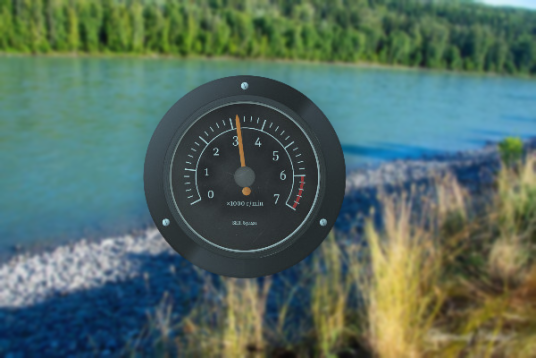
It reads 3200 rpm
